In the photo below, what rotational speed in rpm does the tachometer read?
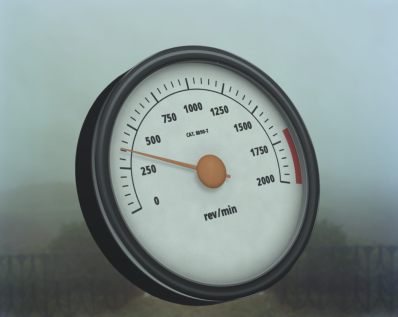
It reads 350 rpm
